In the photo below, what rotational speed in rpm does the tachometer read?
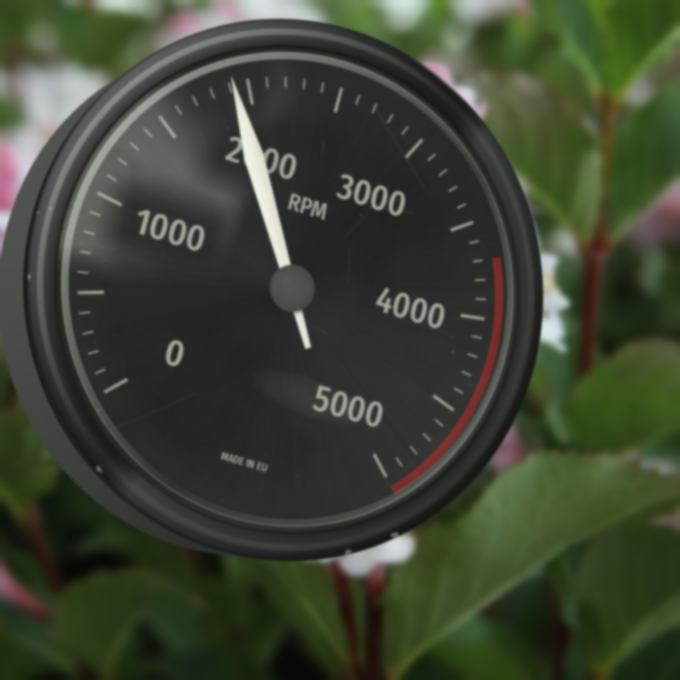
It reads 1900 rpm
